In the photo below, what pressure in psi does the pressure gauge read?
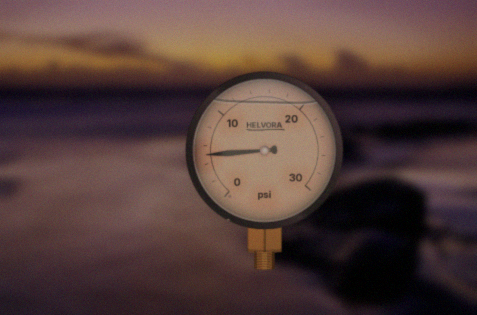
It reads 5 psi
